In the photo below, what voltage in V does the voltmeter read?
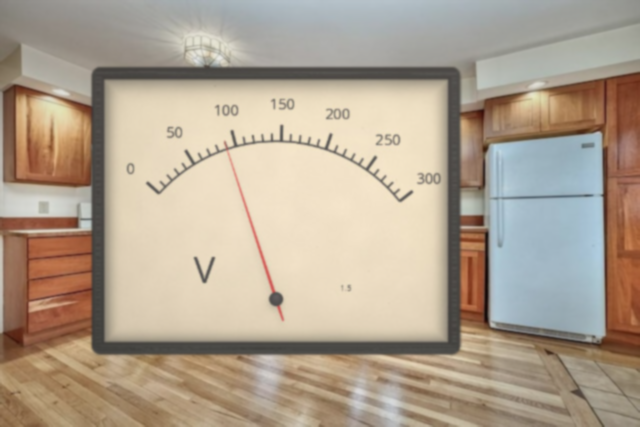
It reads 90 V
